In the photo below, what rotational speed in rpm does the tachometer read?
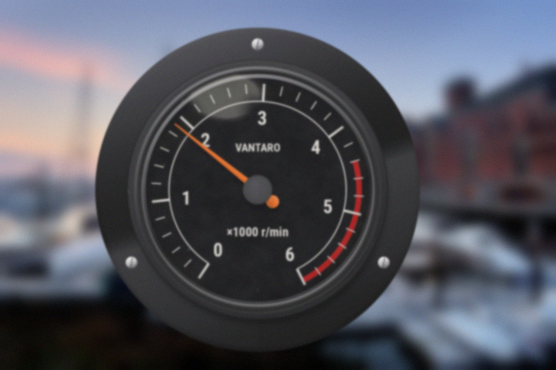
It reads 1900 rpm
